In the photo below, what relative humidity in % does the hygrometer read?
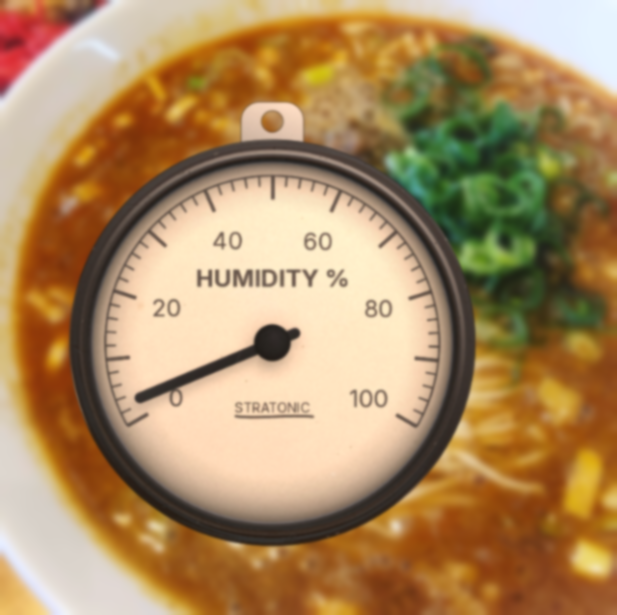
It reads 3 %
